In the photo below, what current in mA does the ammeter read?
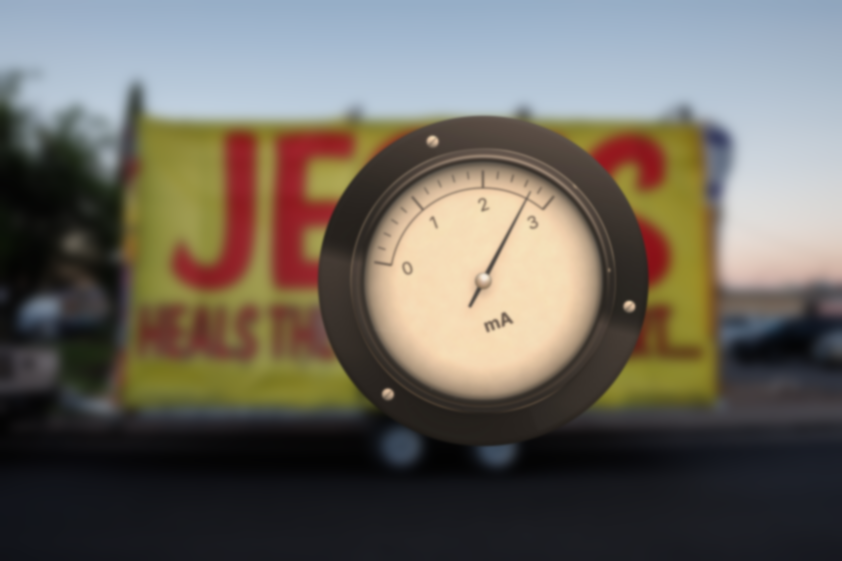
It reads 2.7 mA
